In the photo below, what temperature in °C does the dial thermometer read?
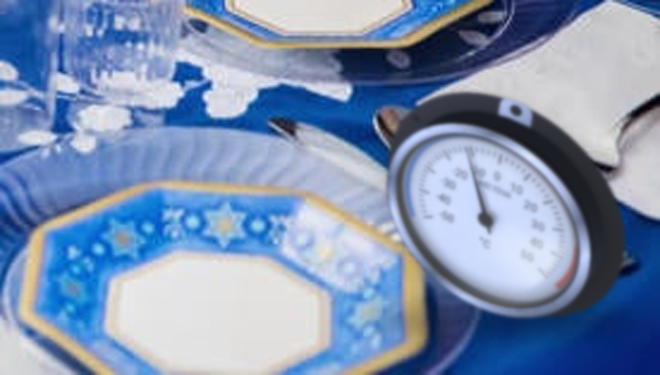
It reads -10 °C
